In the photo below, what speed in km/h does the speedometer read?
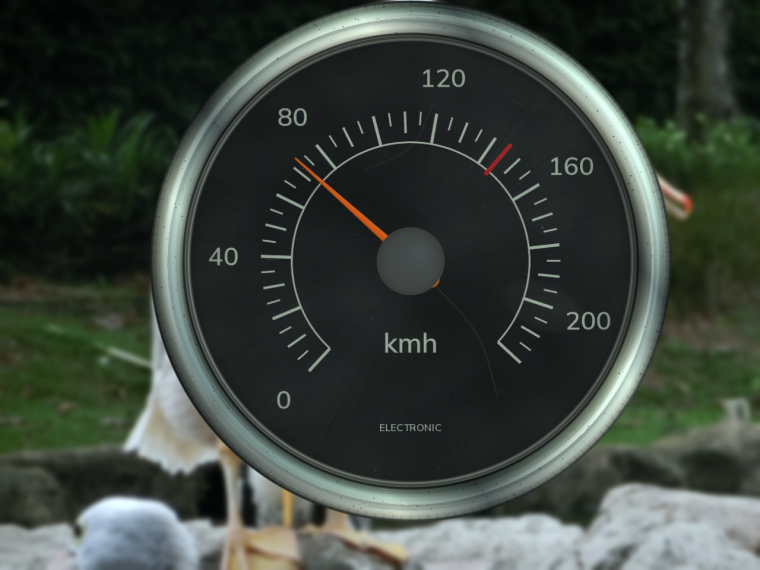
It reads 72.5 km/h
